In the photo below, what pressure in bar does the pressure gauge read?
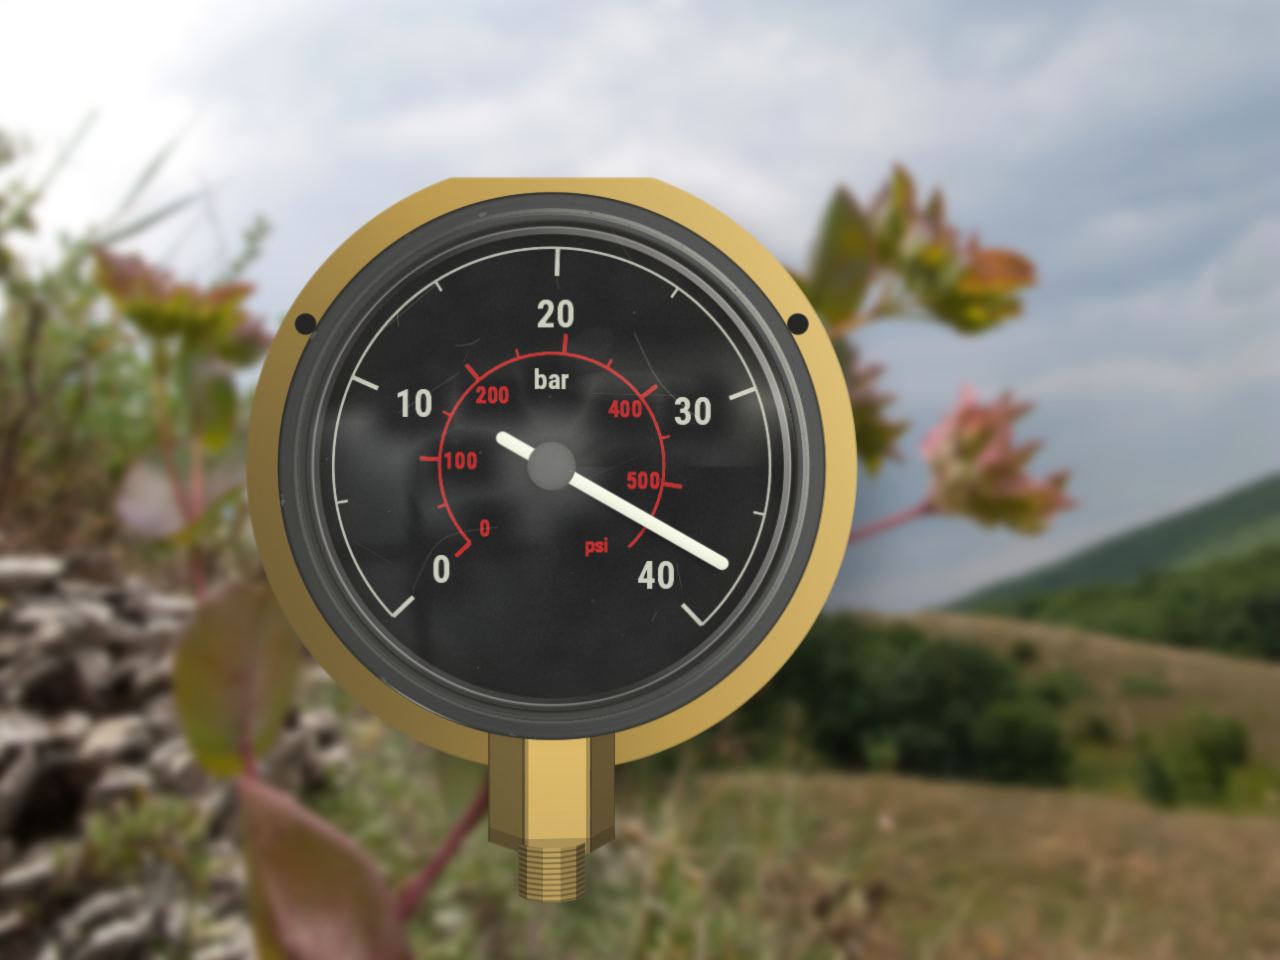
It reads 37.5 bar
